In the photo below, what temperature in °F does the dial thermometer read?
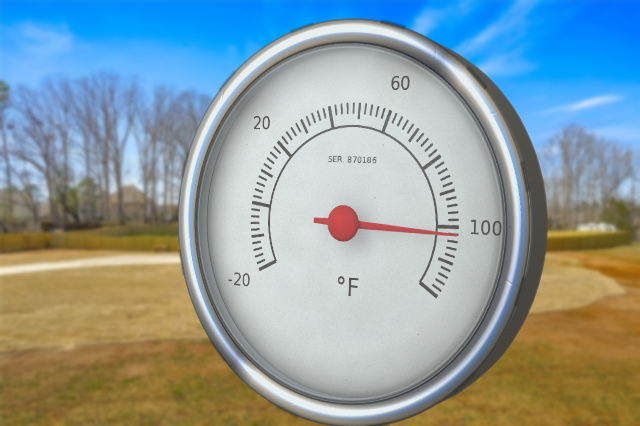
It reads 102 °F
